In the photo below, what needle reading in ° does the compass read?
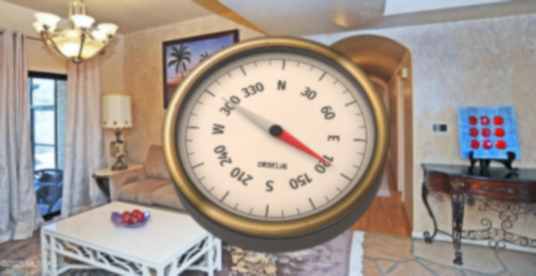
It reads 120 °
